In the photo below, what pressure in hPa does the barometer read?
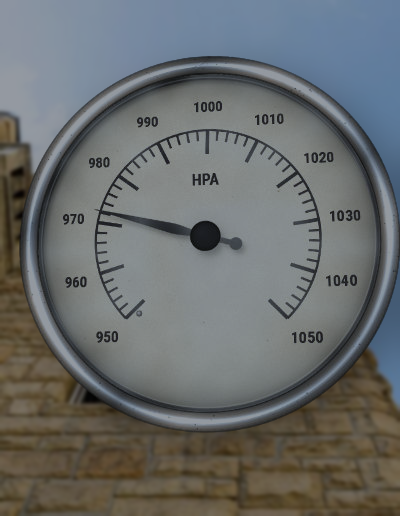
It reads 972 hPa
